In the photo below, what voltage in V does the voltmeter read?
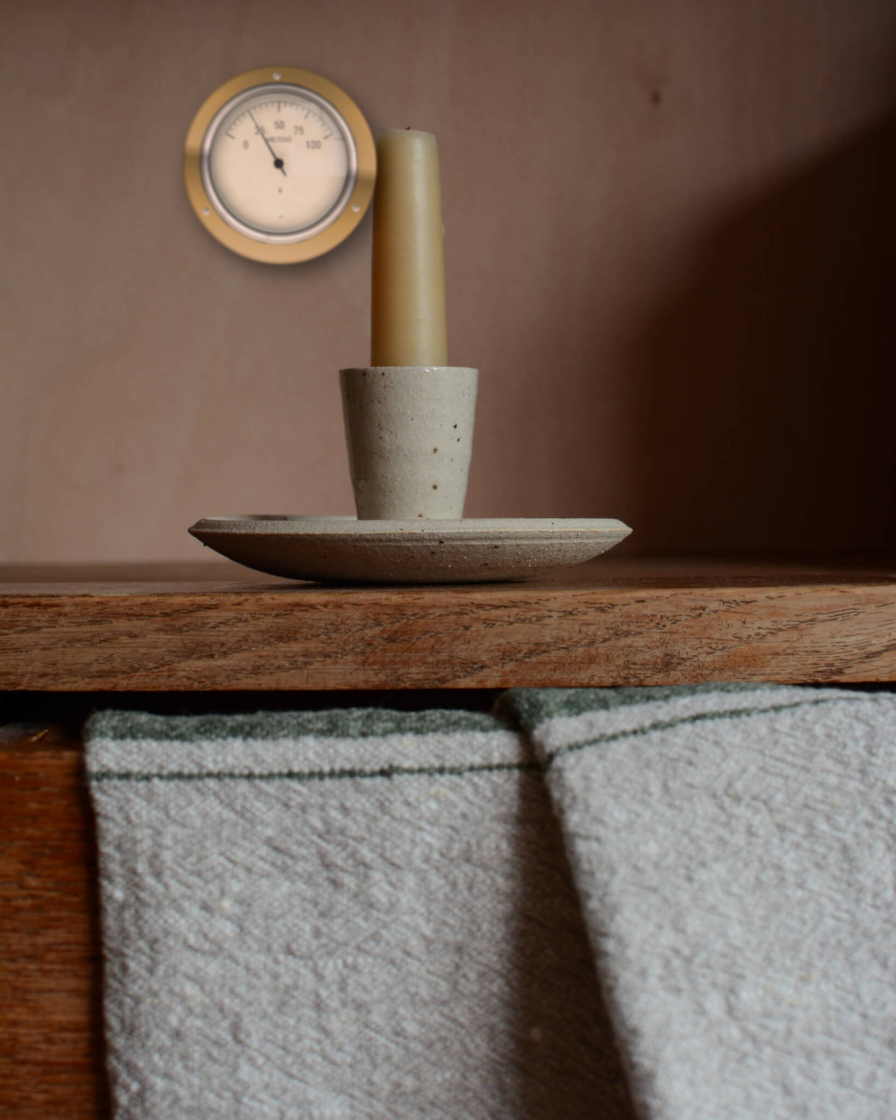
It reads 25 V
